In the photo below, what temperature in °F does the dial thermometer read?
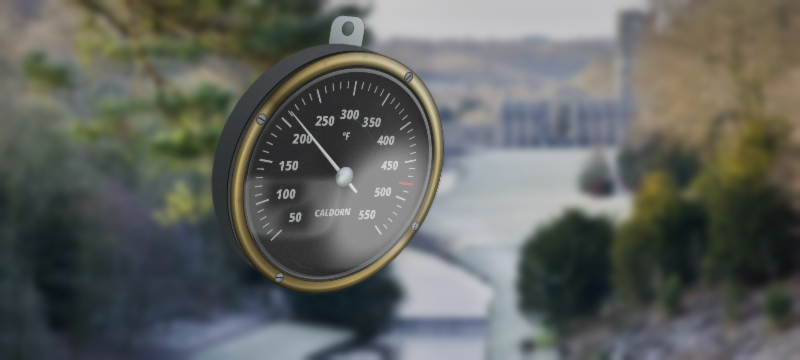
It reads 210 °F
